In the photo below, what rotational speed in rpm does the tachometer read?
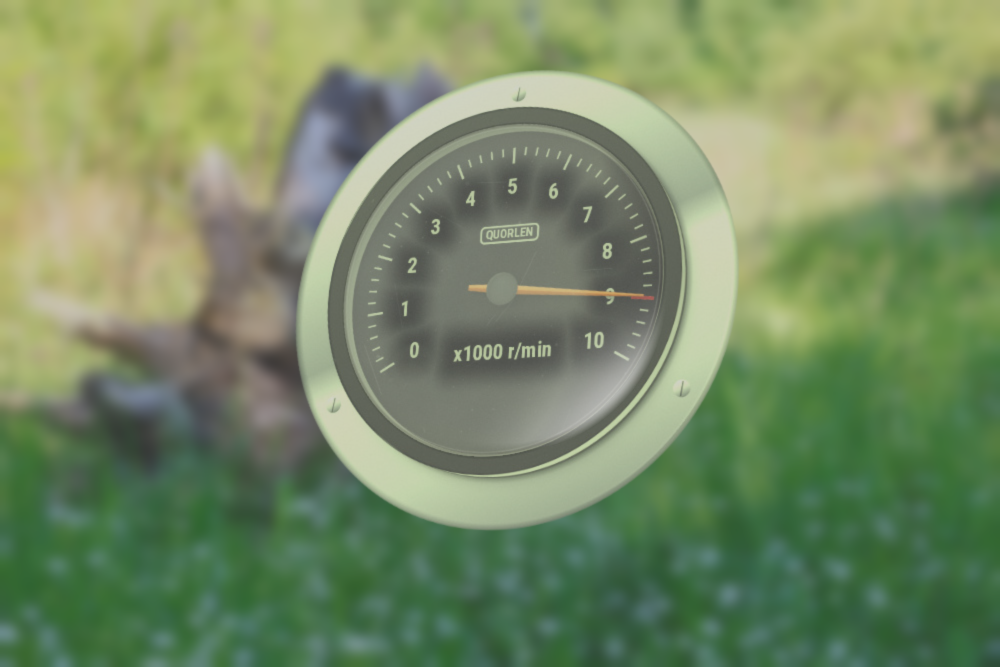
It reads 9000 rpm
